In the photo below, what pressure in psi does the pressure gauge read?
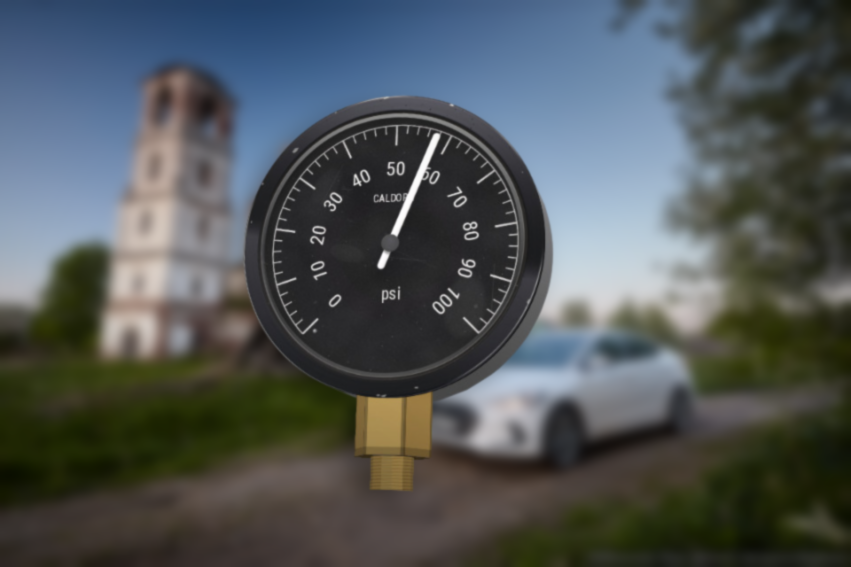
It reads 58 psi
